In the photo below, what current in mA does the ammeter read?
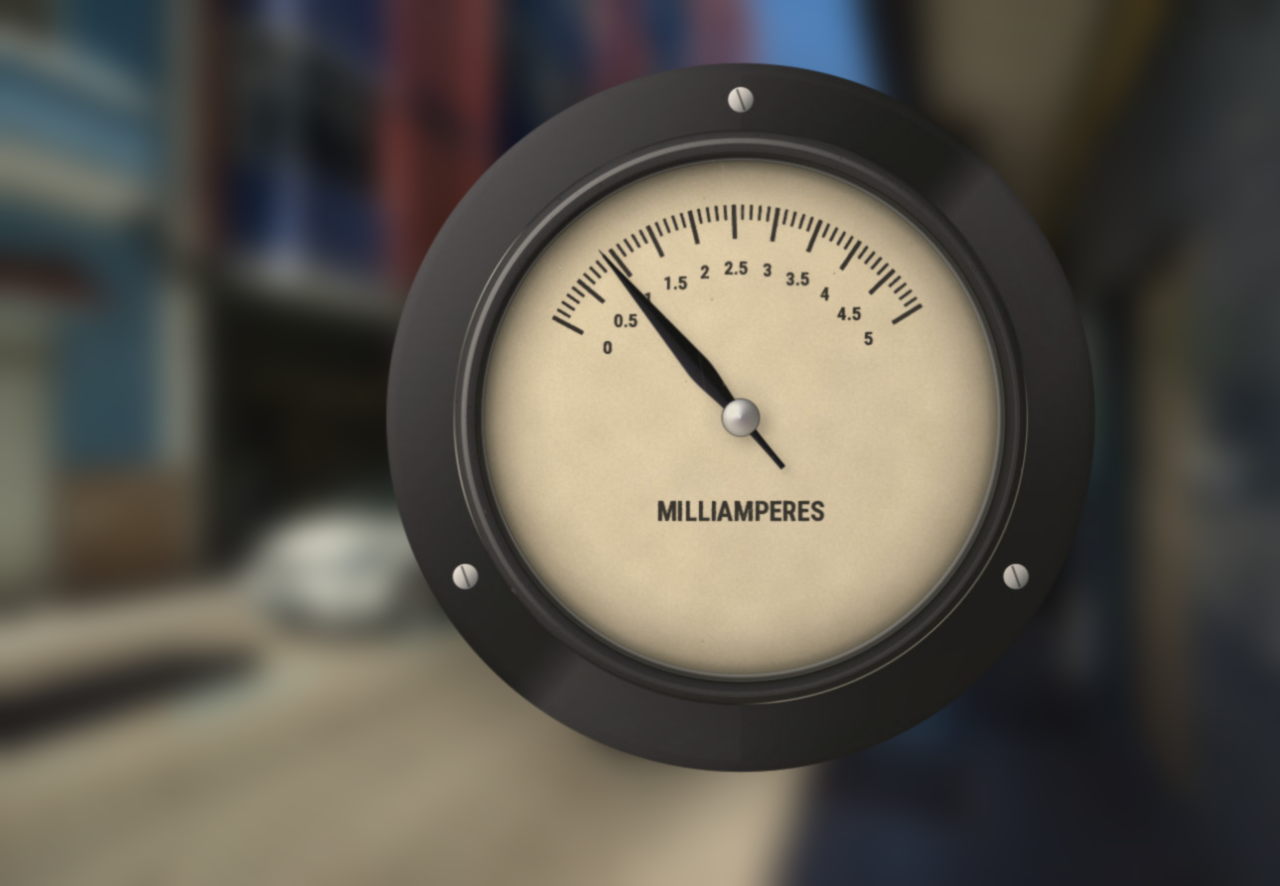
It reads 0.9 mA
